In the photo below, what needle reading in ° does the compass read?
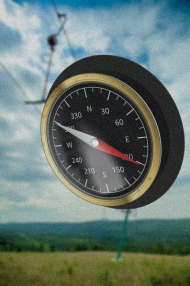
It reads 120 °
